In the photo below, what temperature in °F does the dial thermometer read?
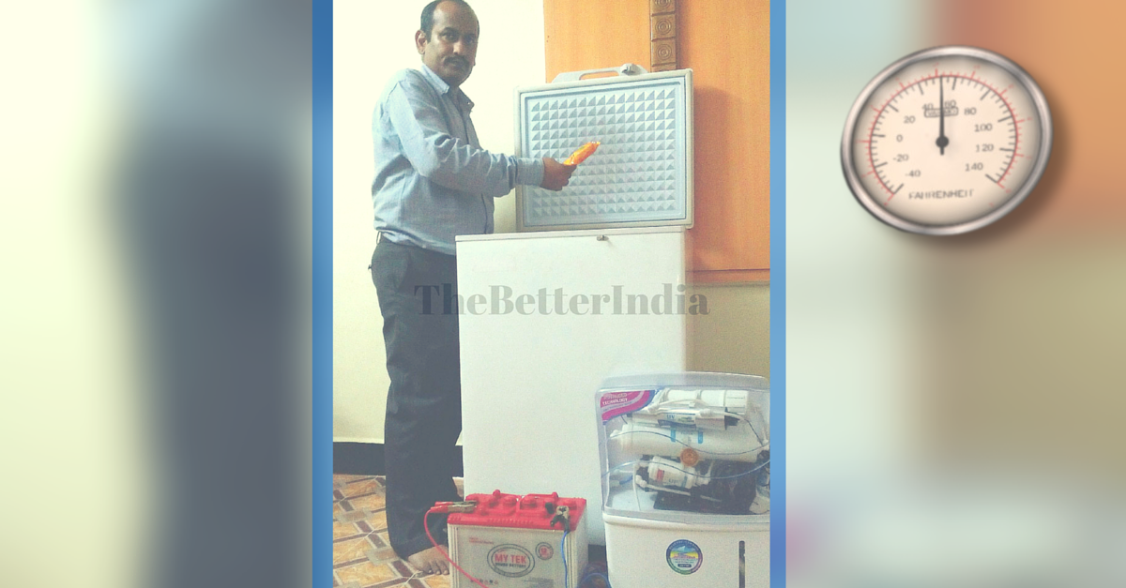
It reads 52 °F
